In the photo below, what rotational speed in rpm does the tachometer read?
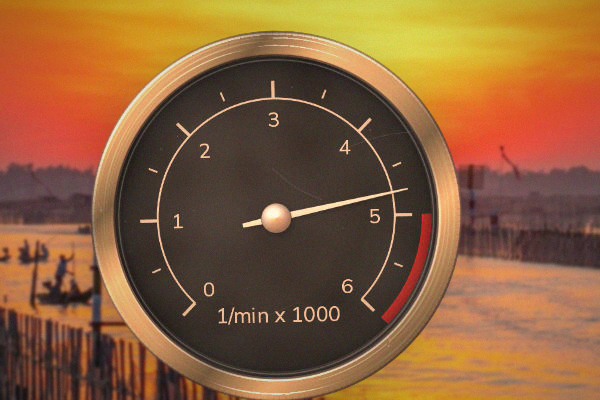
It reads 4750 rpm
